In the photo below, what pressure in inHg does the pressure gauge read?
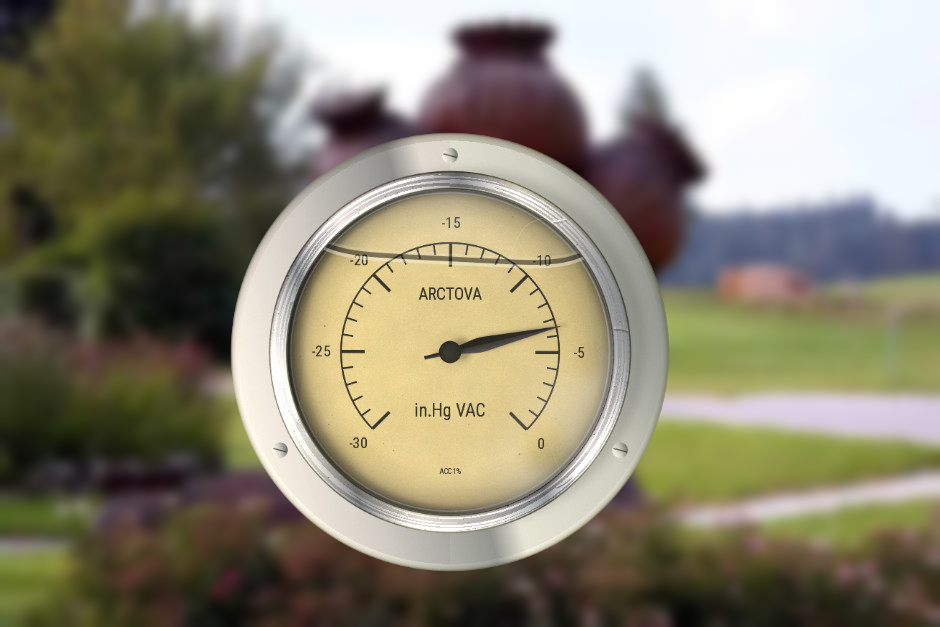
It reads -6.5 inHg
